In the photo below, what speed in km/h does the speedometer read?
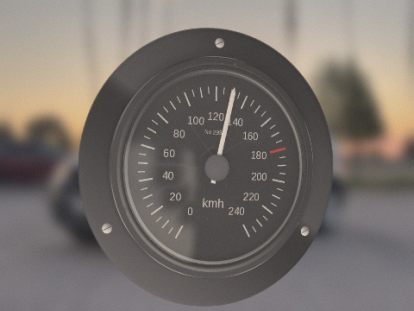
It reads 130 km/h
